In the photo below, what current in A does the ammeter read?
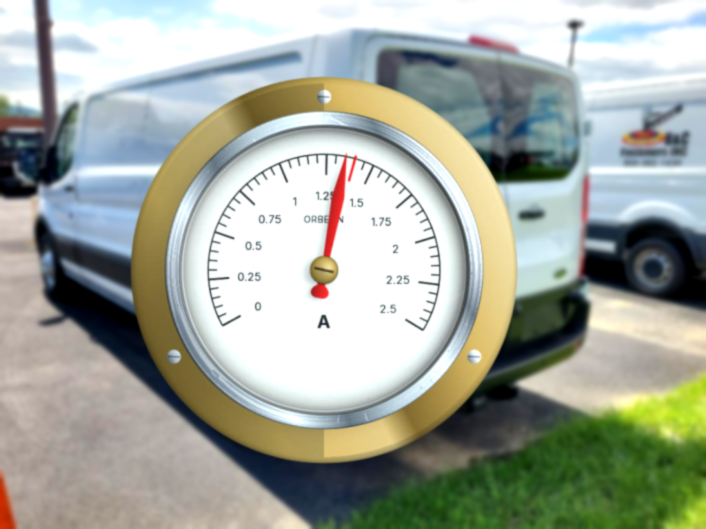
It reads 1.35 A
